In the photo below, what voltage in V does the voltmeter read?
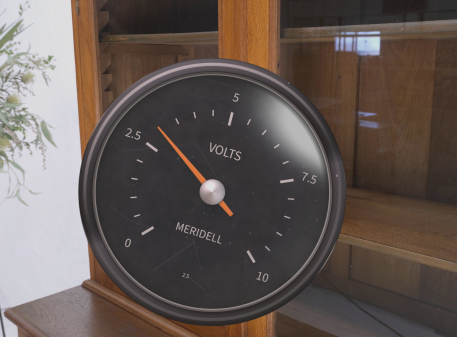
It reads 3 V
